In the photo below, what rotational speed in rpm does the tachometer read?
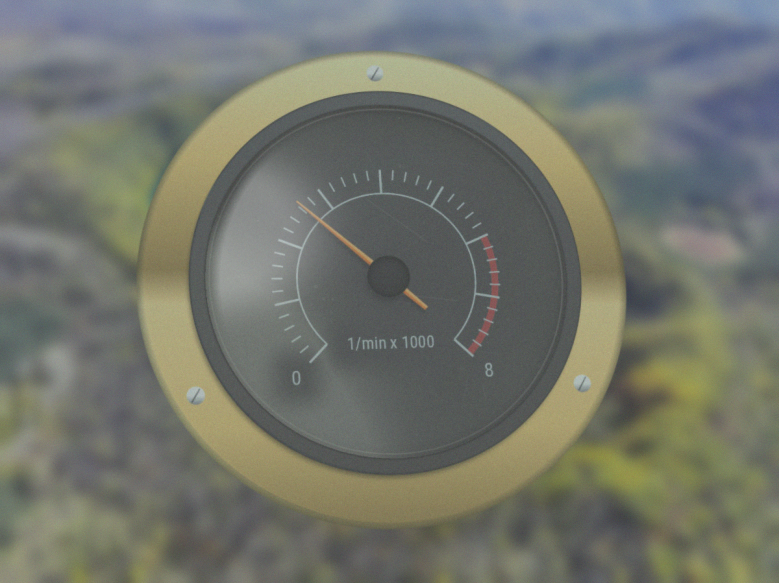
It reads 2600 rpm
